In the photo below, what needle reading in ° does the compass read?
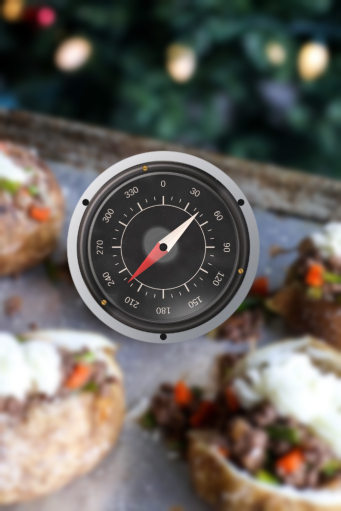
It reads 225 °
